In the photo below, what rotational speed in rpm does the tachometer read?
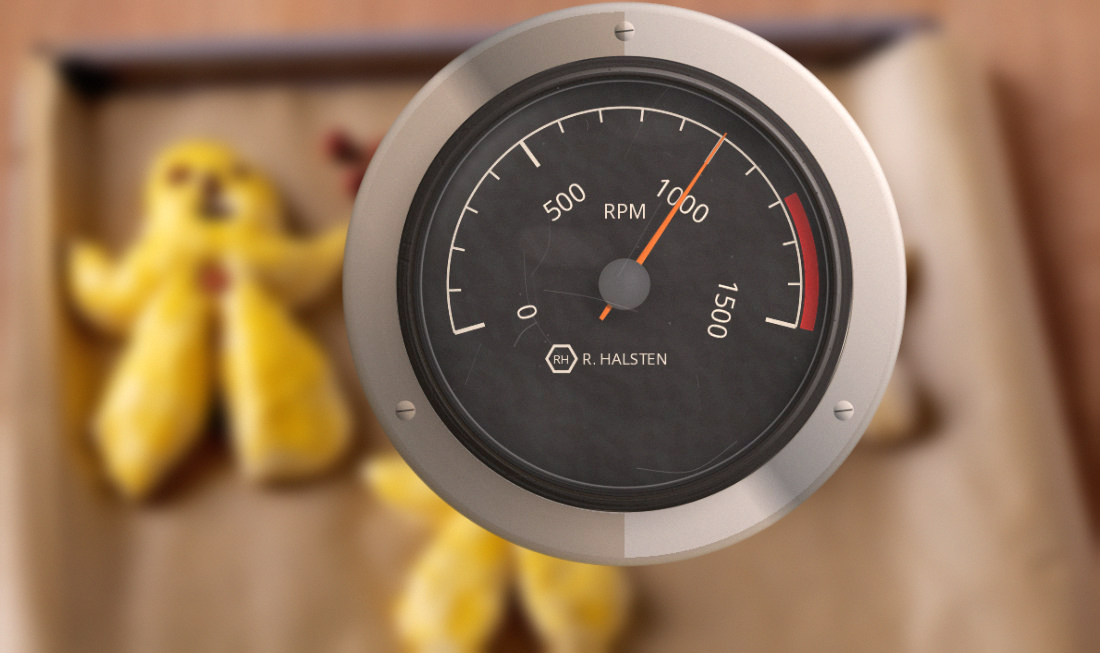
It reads 1000 rpm
